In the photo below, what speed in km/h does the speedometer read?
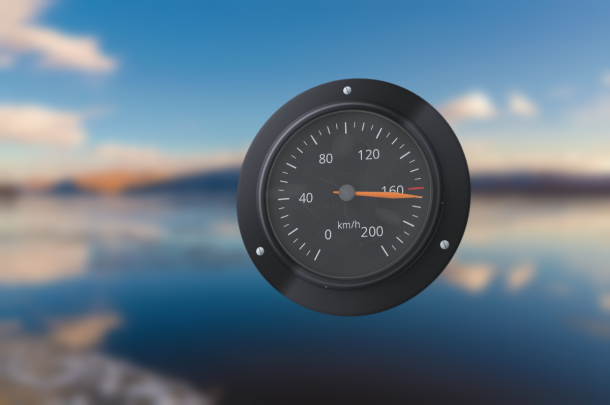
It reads 165 km/h
